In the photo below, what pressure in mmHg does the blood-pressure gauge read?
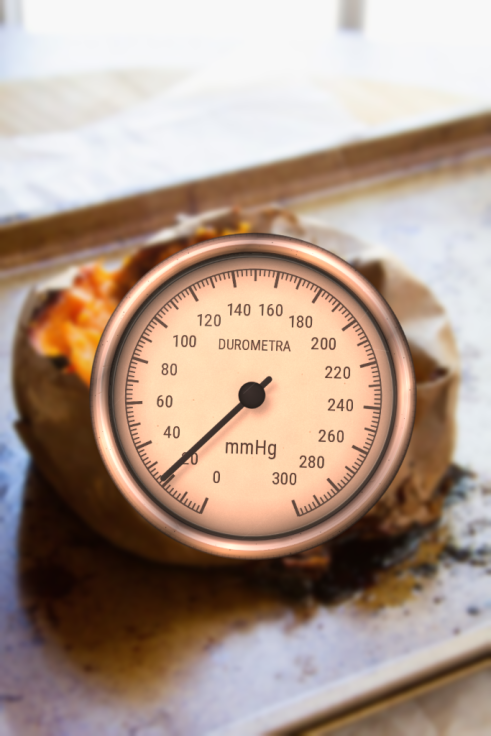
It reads 22 mmHg
